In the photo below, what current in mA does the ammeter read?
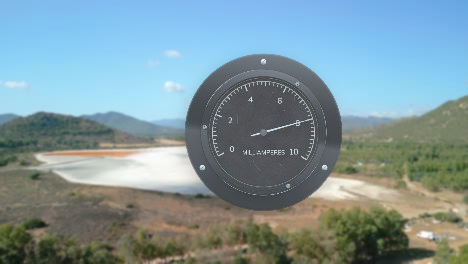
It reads 8 mA
